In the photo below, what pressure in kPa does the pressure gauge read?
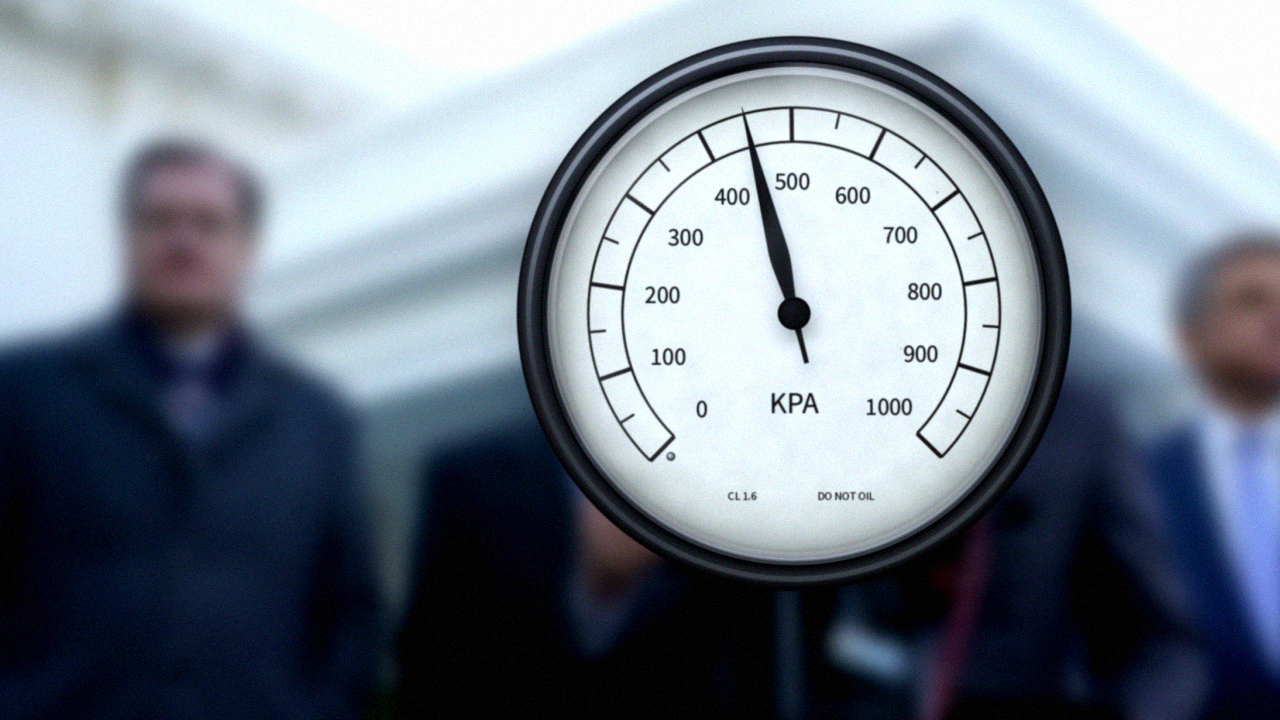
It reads 450 kPa
